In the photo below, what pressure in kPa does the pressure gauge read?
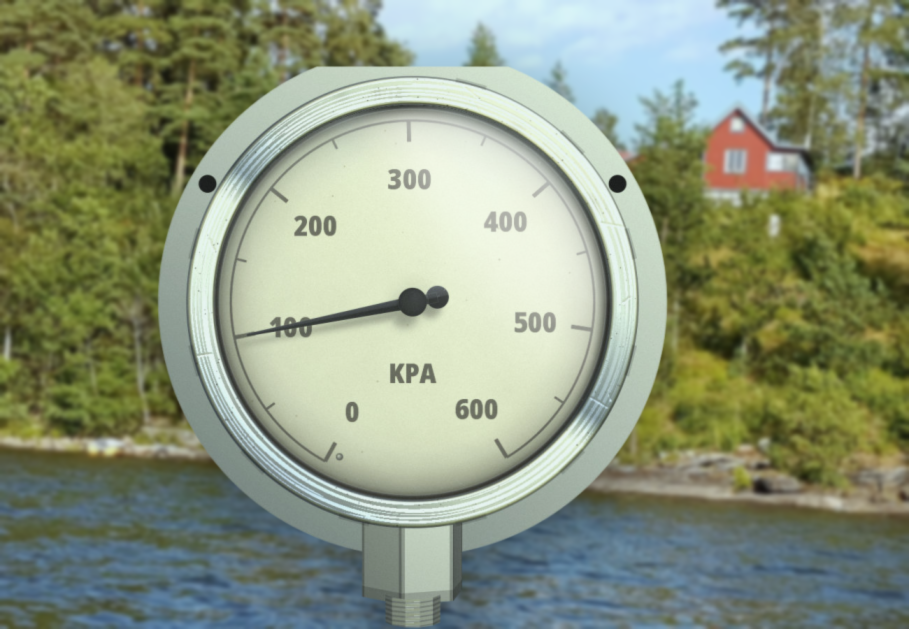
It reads 100 kPa
